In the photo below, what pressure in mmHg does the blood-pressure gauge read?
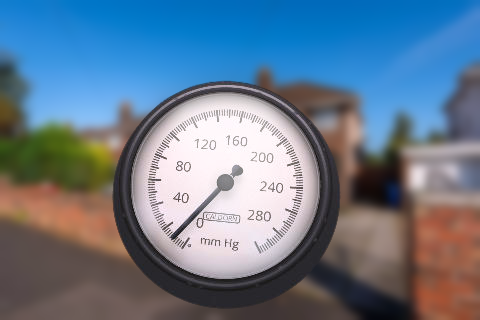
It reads 10 mmHg
